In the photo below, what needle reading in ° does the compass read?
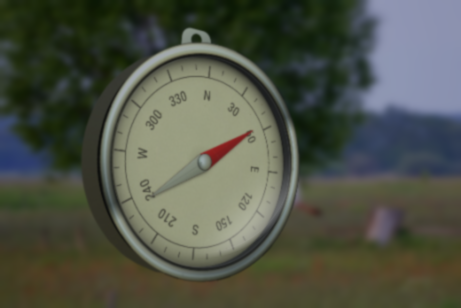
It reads 55 °
